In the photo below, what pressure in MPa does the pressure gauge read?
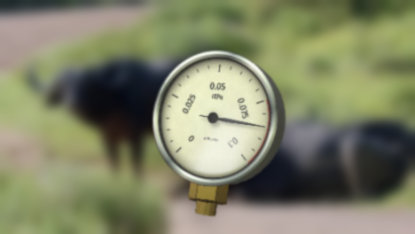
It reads 0.085 MPa
